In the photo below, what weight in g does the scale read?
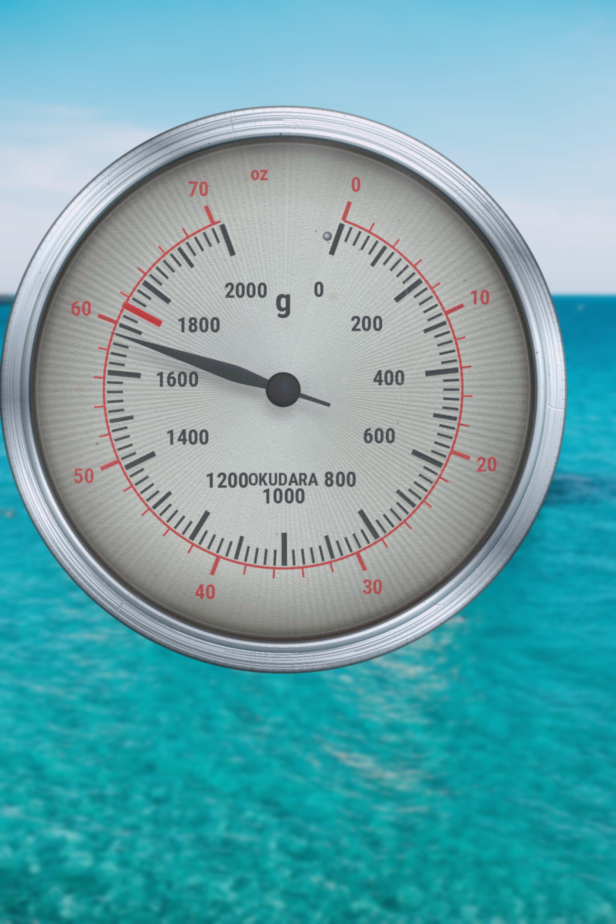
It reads 1680 g
